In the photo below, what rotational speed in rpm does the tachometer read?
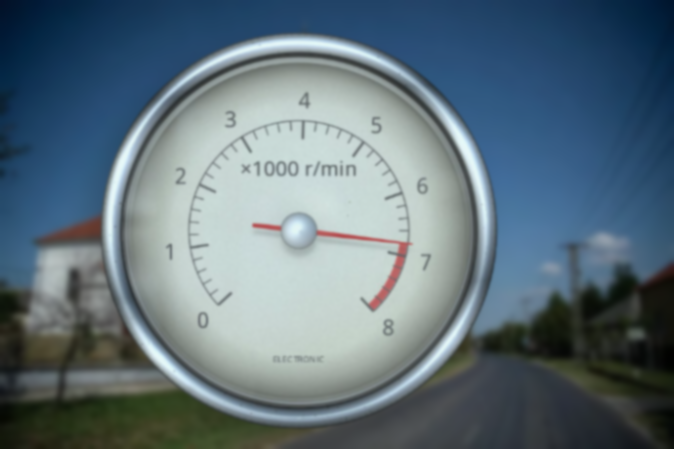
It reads 6800 rpm
